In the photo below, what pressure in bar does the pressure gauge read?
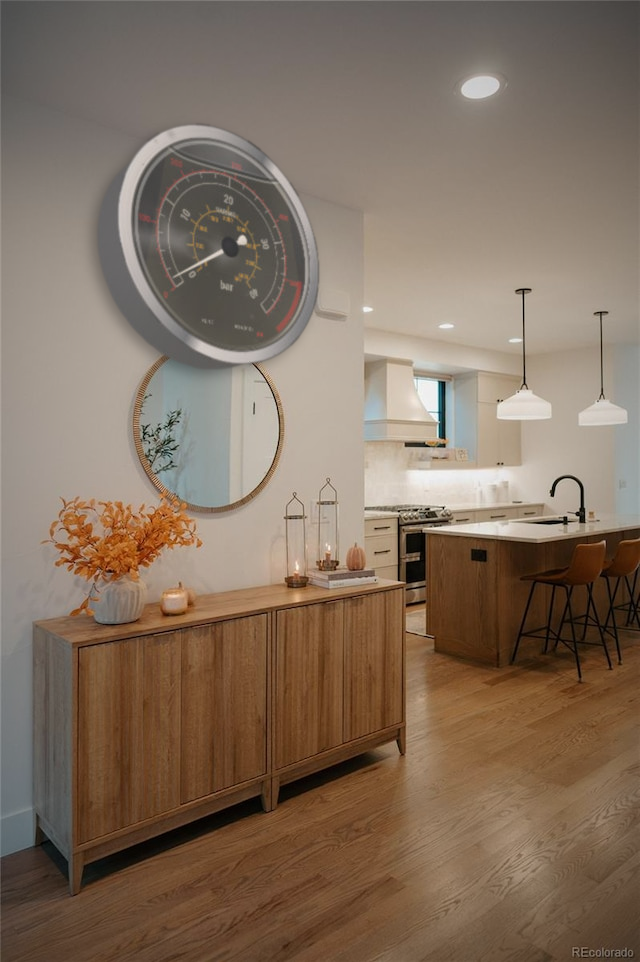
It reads 1 bar
